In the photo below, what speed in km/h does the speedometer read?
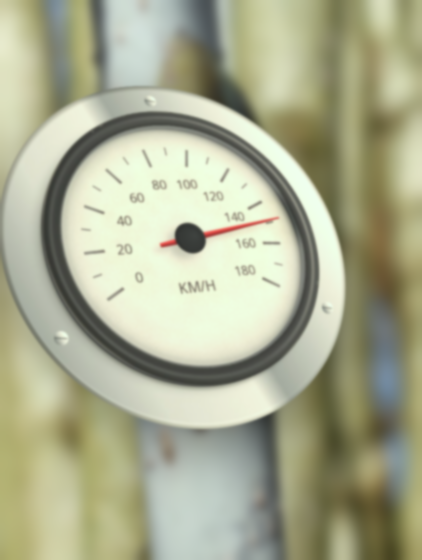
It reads 150 km/h
